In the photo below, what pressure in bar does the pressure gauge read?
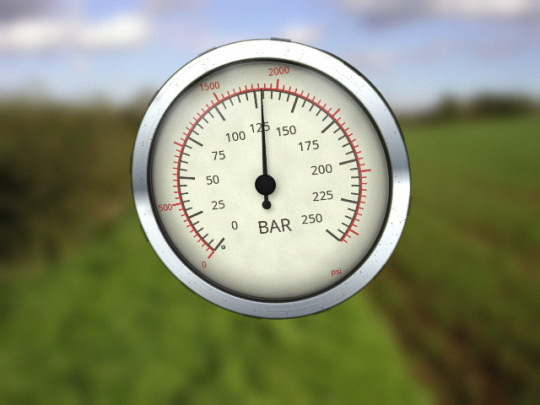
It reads 130 bar
